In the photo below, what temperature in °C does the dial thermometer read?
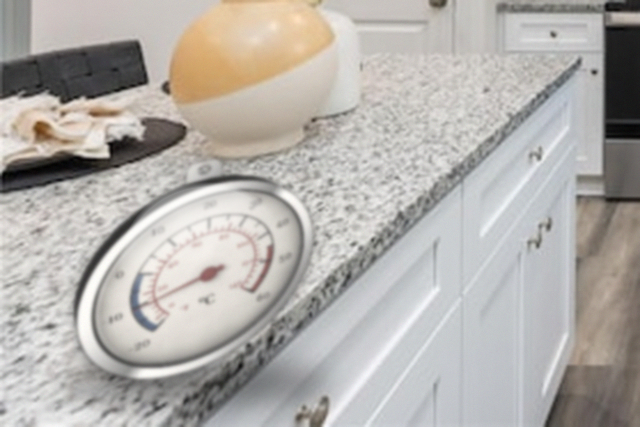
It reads -10 °C
